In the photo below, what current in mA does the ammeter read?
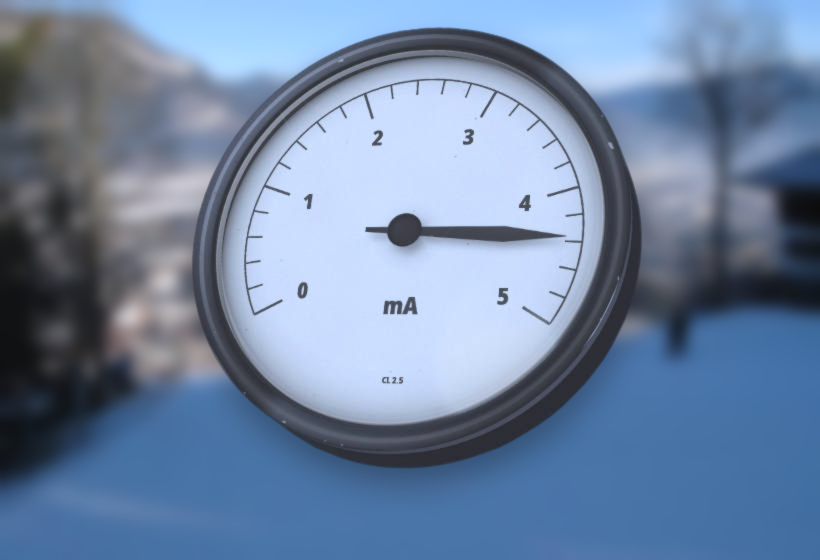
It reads 4.4 mA
